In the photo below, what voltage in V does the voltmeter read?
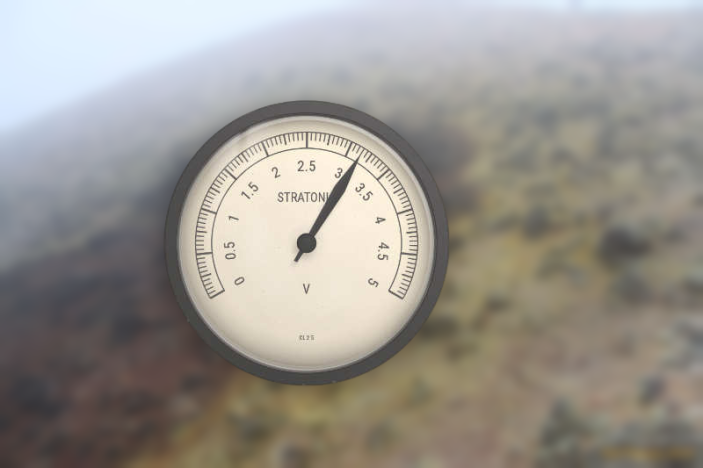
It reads 3.15 V
